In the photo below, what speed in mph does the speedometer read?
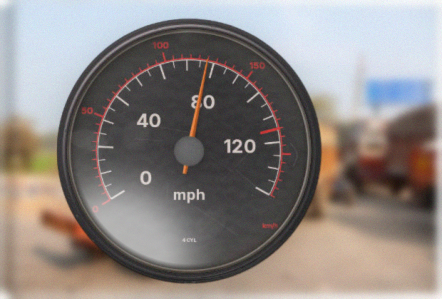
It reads 77.5 mph
